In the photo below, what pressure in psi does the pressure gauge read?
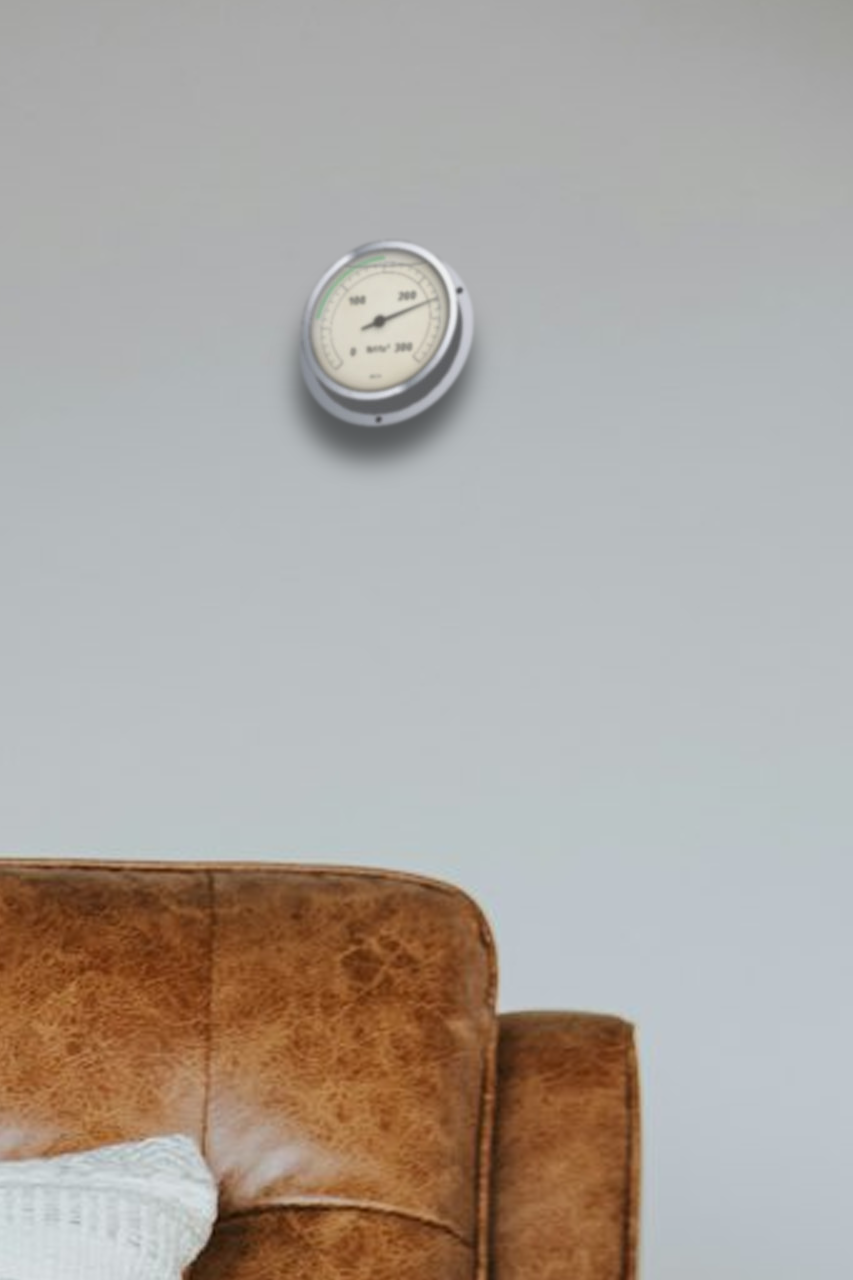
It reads 230 psi
